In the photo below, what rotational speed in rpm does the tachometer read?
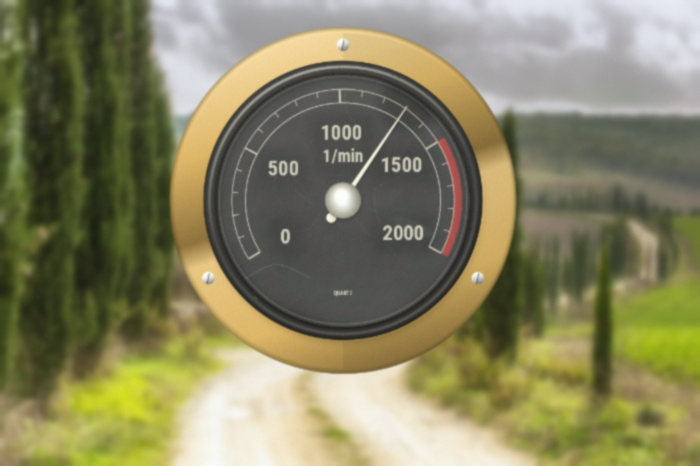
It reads 1300 rpm
